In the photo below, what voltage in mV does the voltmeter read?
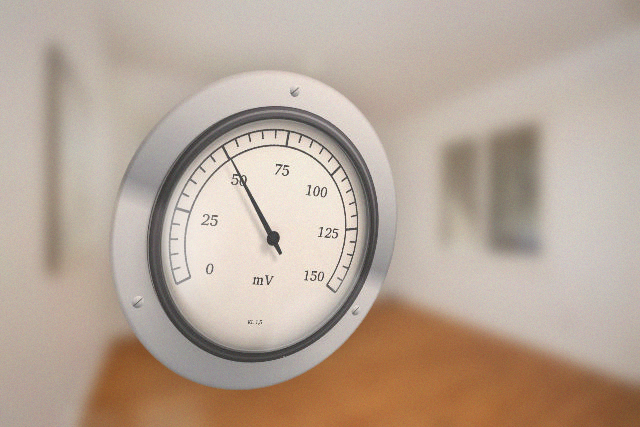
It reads 50 mV
